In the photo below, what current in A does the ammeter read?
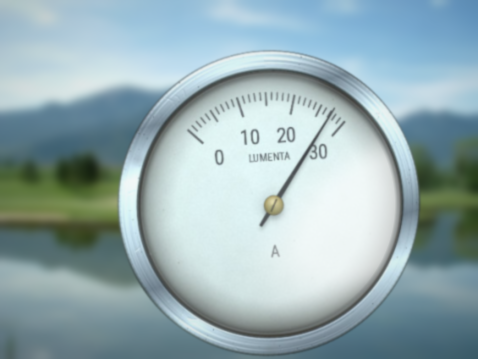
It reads 27 A
